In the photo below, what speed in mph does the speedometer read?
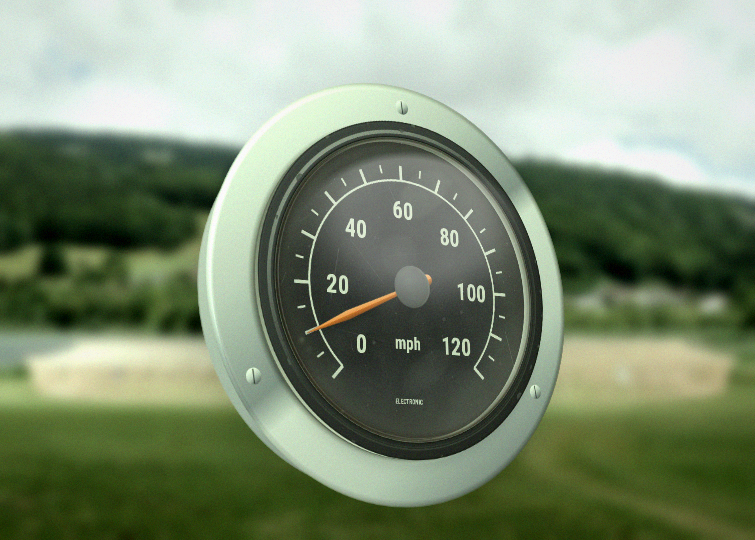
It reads 10 mph
